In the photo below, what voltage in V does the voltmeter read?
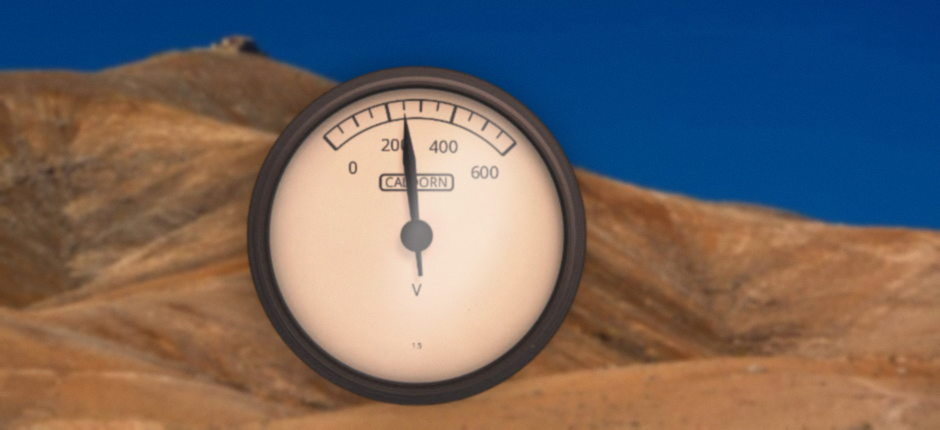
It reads 250 V
